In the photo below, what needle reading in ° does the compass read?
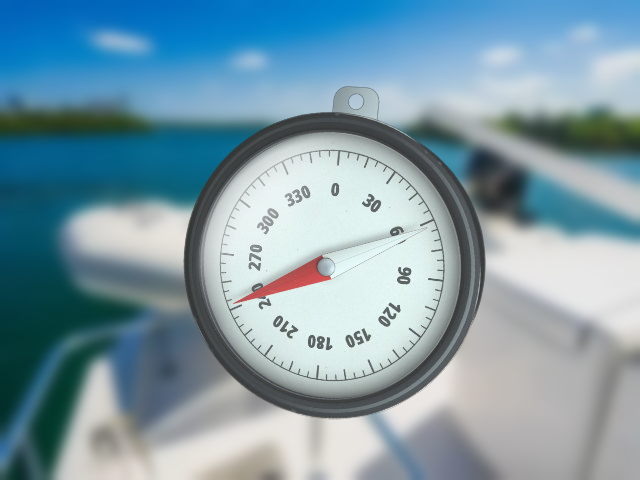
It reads 242.5 °
